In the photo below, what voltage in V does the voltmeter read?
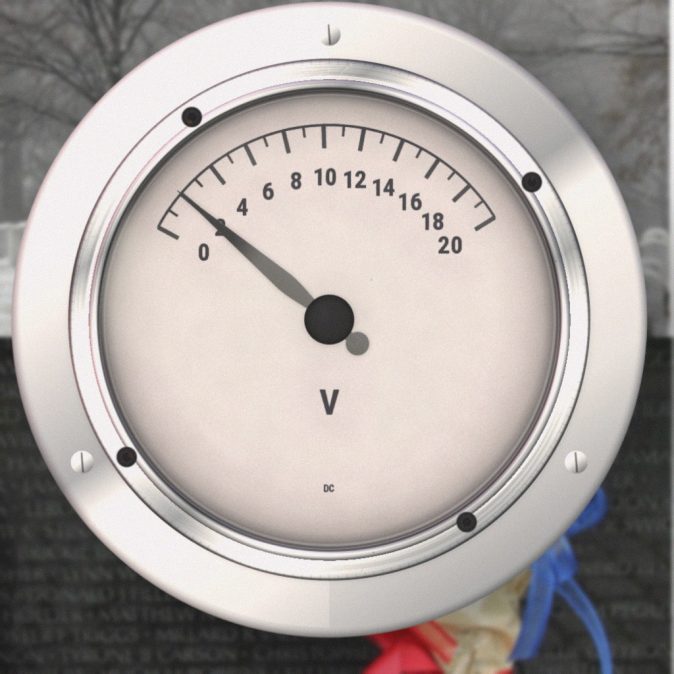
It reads 2 V
